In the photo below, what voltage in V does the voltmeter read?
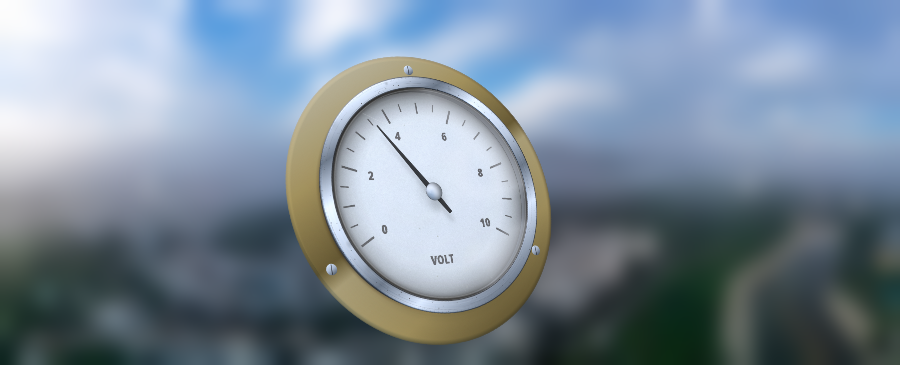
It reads 3.5 V
